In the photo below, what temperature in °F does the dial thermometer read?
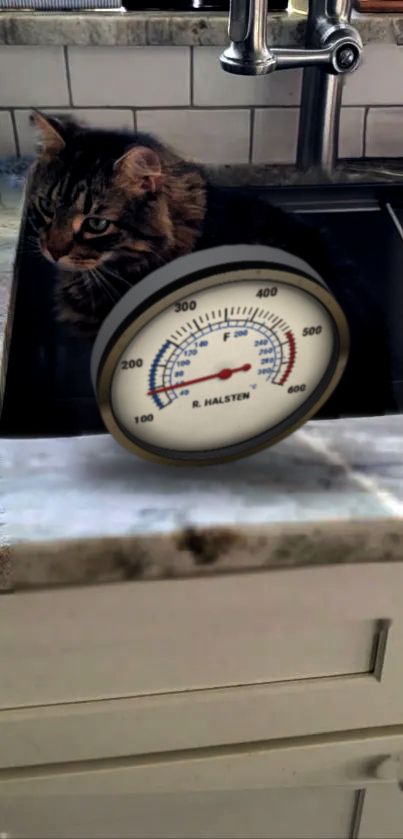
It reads 150 °F
